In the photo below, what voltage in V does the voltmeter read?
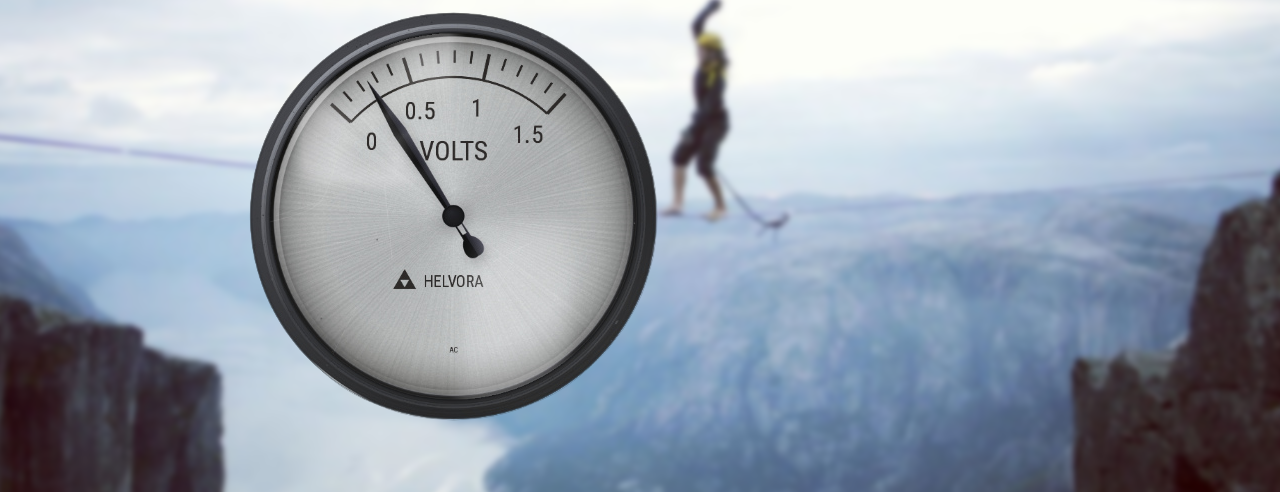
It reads 0.25 V
